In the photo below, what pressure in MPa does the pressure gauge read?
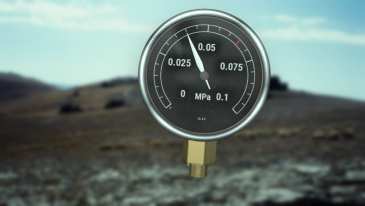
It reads 0.04 MPa
